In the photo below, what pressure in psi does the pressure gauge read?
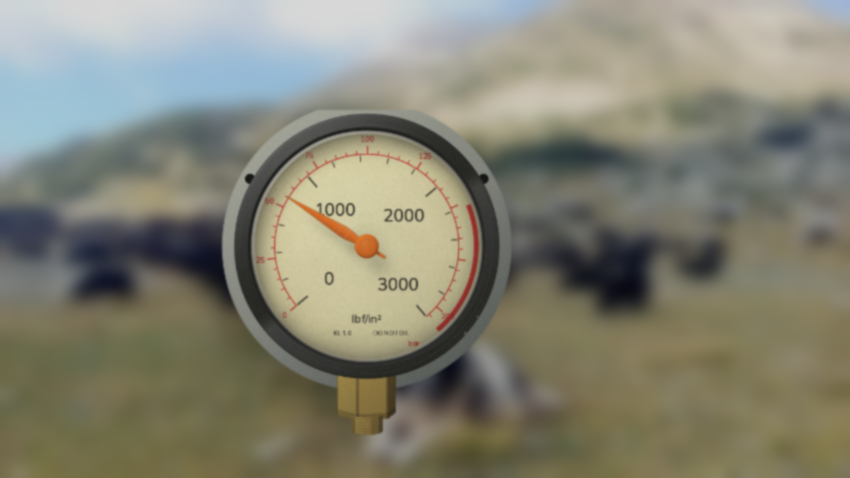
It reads 800 psi
